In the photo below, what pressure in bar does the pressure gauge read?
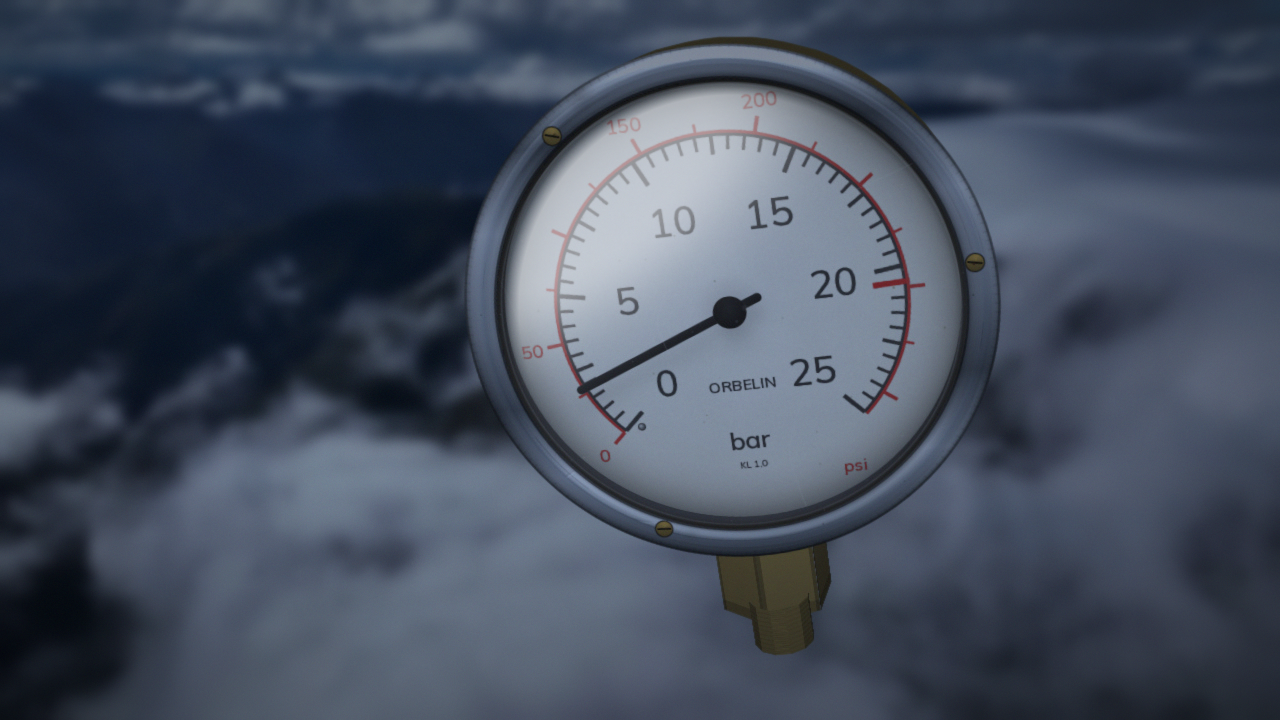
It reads 2 bar
